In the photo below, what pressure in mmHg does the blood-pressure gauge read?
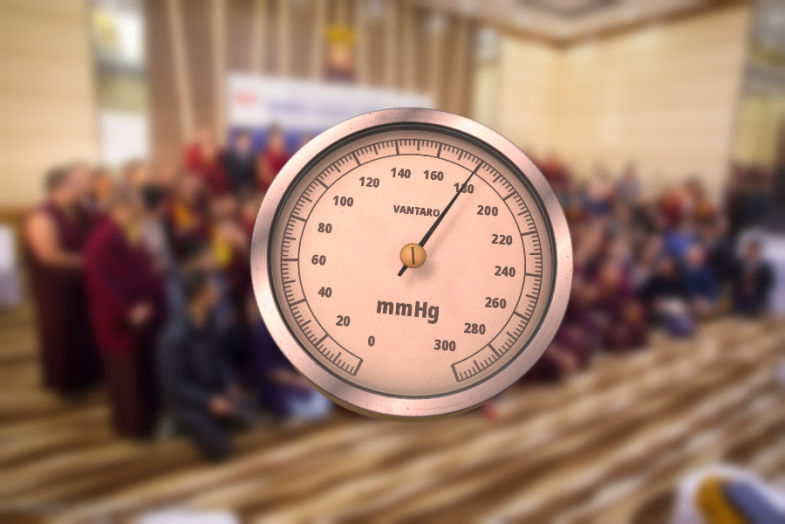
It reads 180 mmHg
